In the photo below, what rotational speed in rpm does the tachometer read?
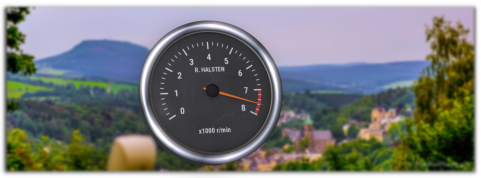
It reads 7600 rpm
